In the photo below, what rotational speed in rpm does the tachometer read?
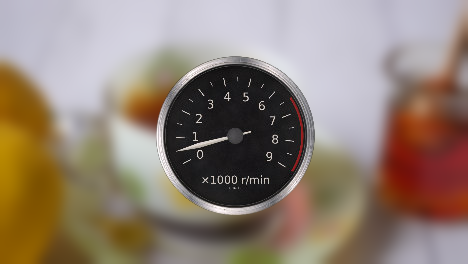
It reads 500 rpm
